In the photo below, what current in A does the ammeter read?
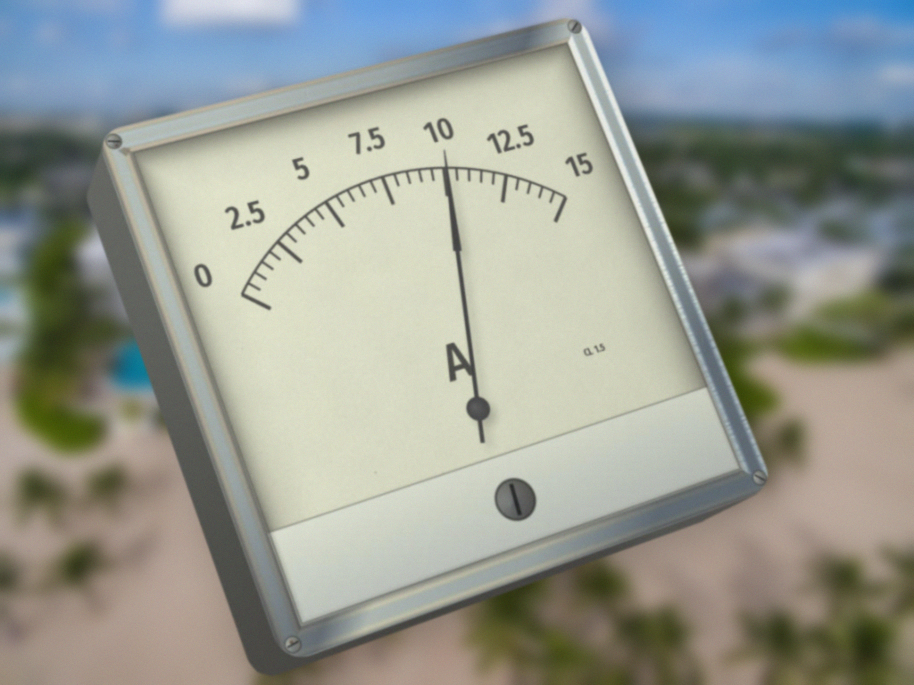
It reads 10 A
